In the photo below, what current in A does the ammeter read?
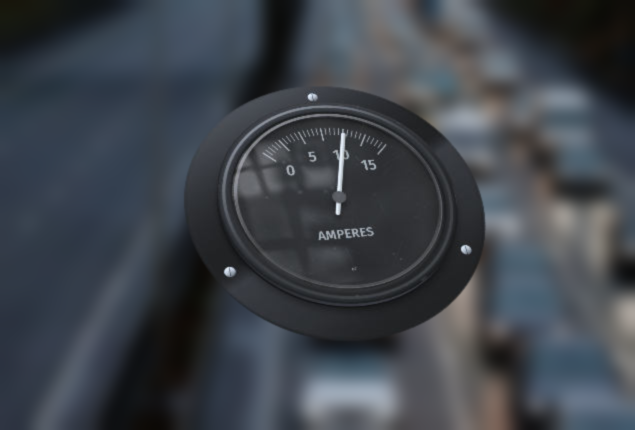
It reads 10 A
